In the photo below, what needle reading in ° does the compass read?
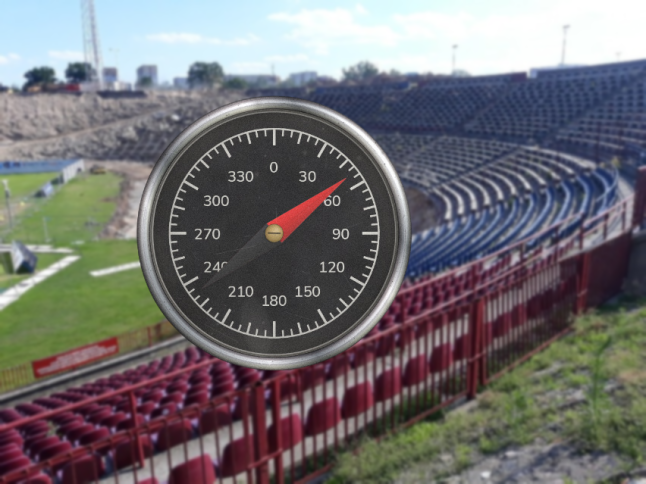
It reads 52.5 °
